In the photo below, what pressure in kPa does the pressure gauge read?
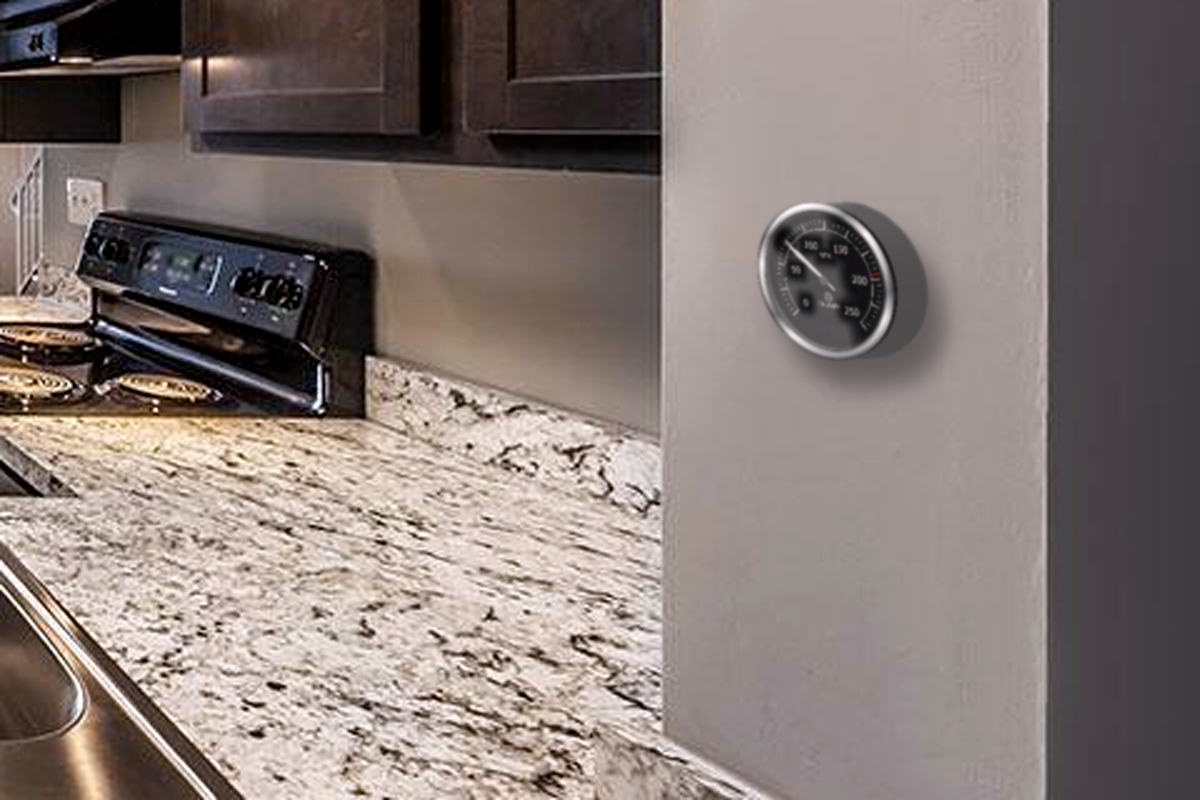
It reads 75 kPa
